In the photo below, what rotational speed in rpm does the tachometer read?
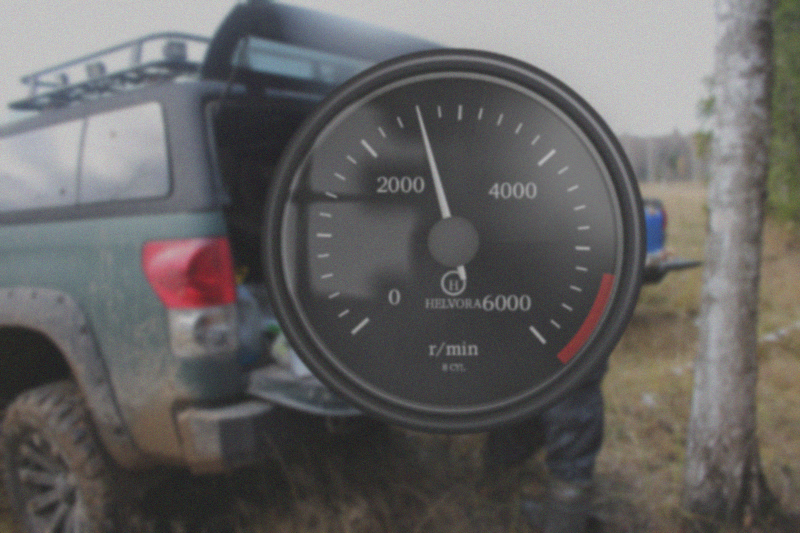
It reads 2600 rpm
